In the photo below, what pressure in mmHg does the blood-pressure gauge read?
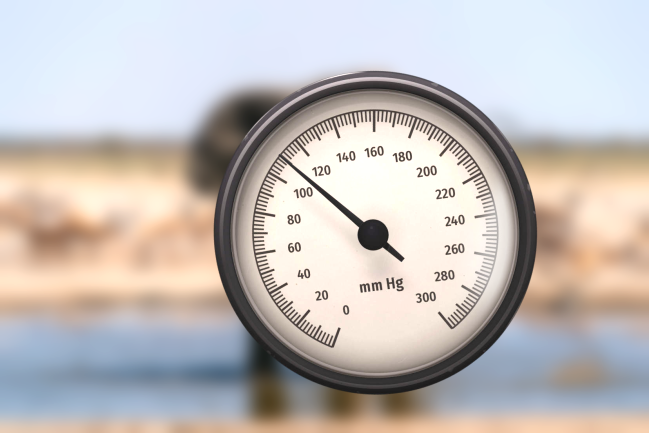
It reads 110 mmHg
